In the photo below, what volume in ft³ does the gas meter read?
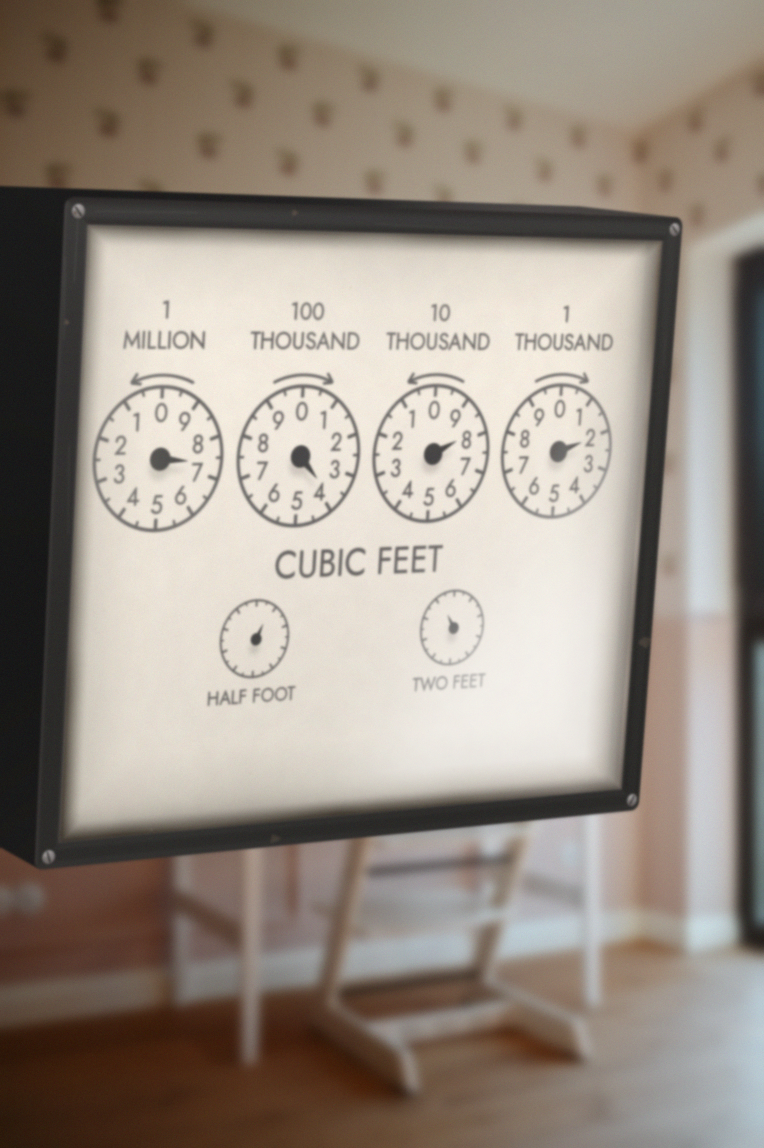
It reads 738200 ft³
